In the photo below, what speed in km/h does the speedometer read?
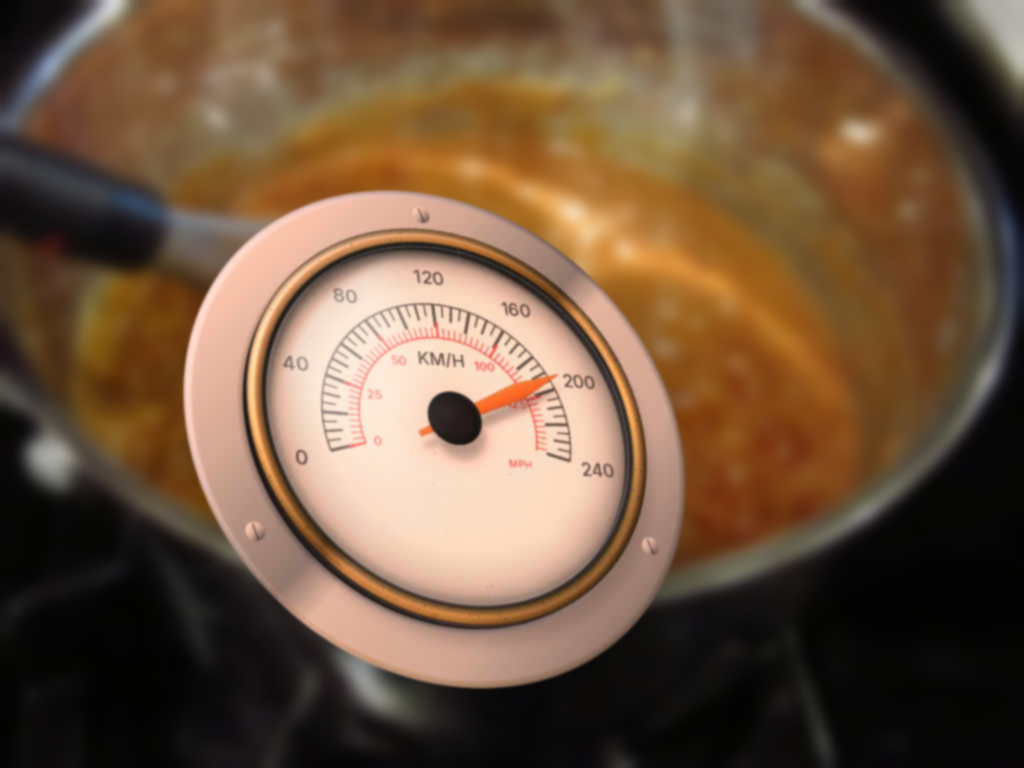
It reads 195 km/h
